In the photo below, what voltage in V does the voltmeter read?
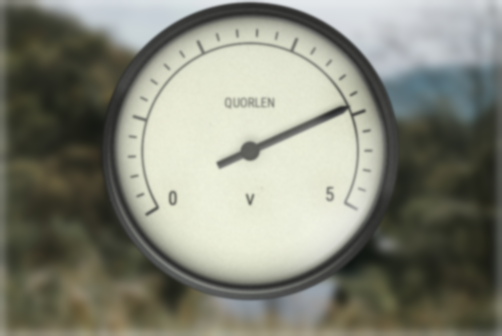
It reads 3.9 V
